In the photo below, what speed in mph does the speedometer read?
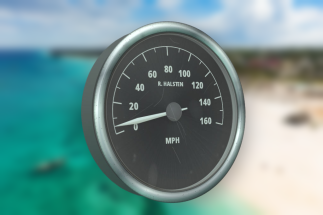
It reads 5 mph
